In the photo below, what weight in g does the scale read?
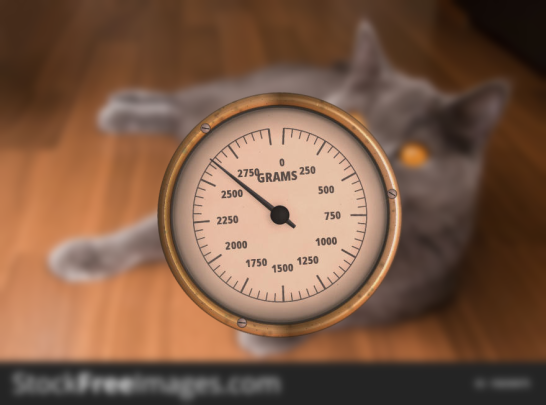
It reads 2625 g
